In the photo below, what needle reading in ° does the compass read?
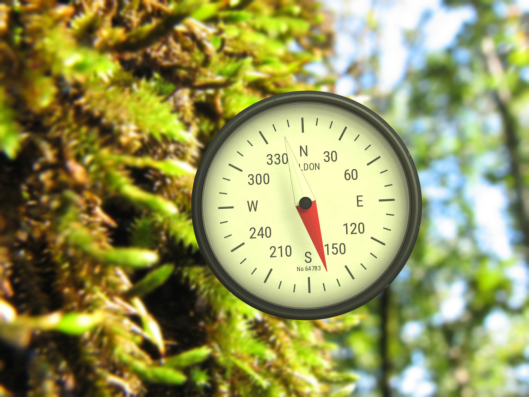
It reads 165 °
